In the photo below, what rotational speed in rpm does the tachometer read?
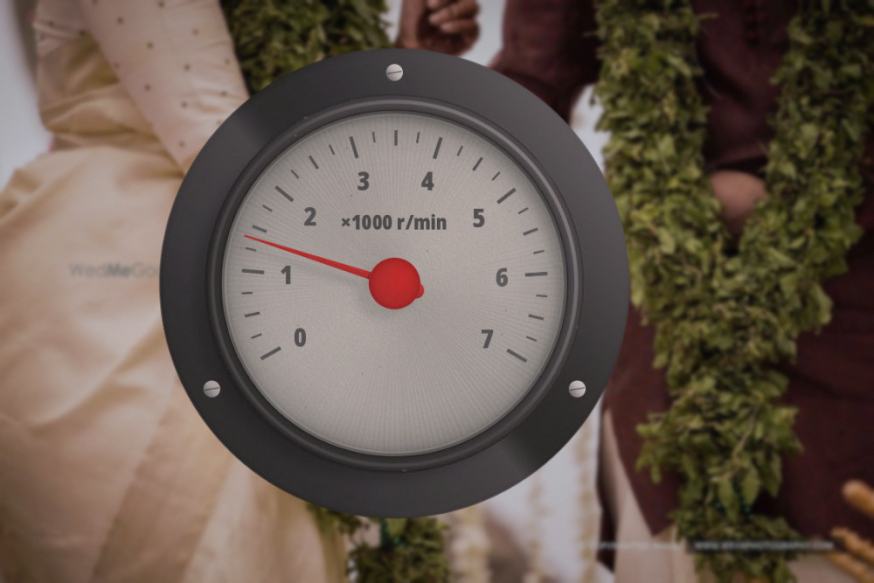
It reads 1375 rpm
